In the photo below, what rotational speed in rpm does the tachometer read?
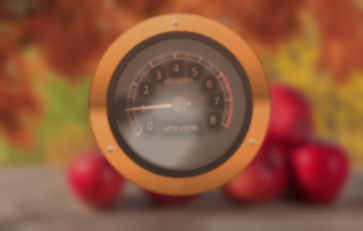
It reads 1000 rpm
